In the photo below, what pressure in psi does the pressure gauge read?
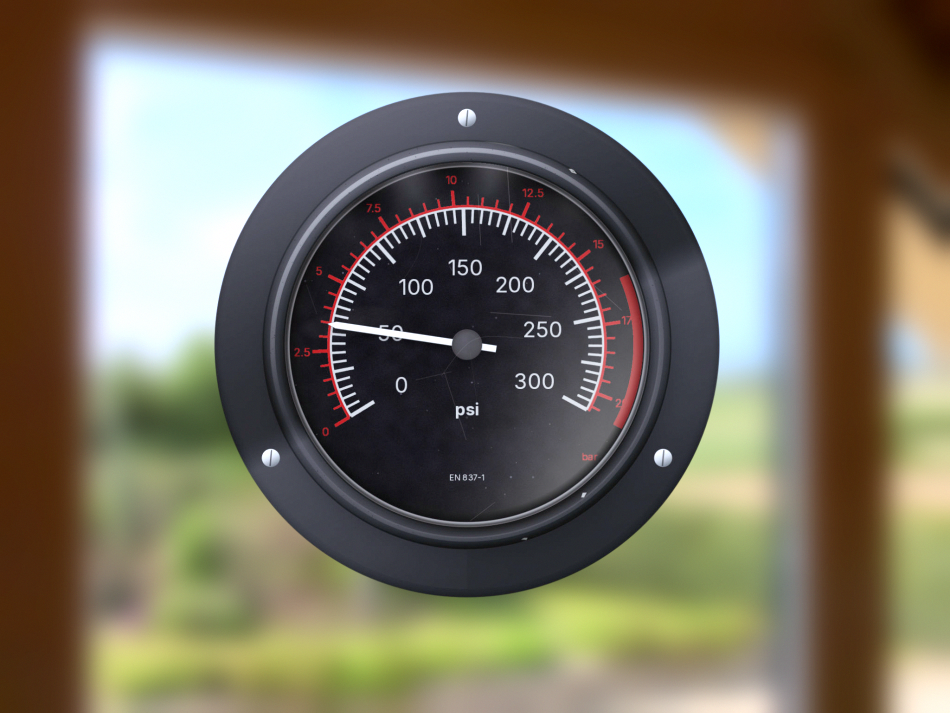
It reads 50 psi
